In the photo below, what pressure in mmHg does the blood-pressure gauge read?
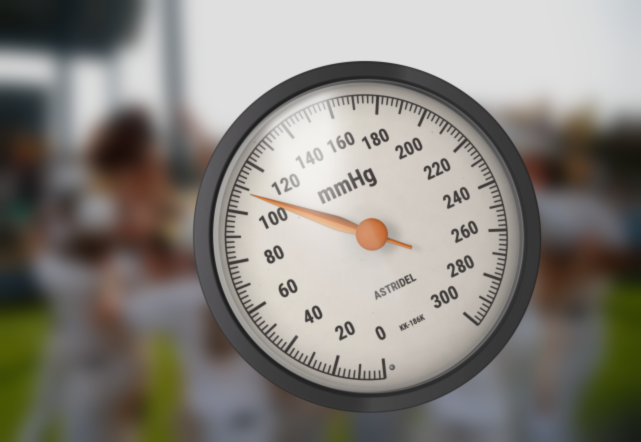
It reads 108 mmHg
